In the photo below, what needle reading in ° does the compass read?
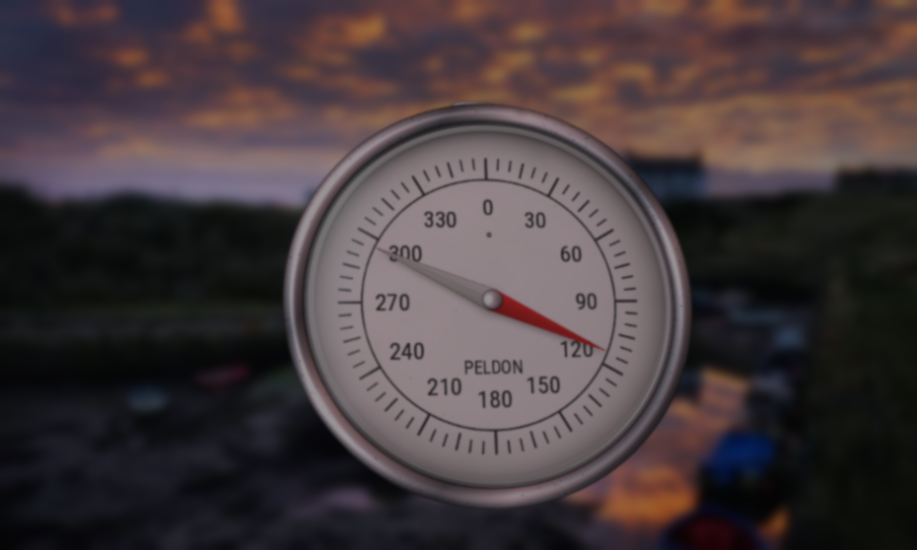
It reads 115 °
